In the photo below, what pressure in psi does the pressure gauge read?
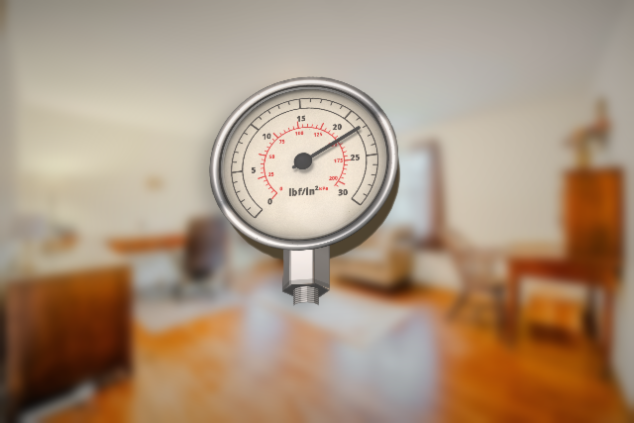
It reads 22 psi
